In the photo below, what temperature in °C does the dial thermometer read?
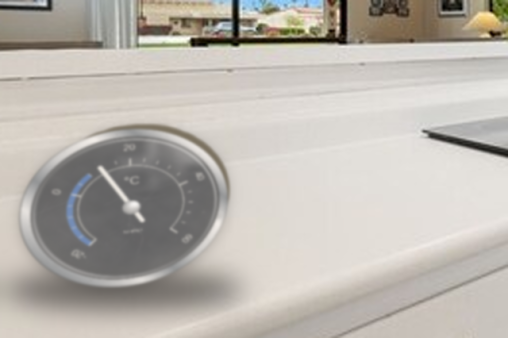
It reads 12 °C
